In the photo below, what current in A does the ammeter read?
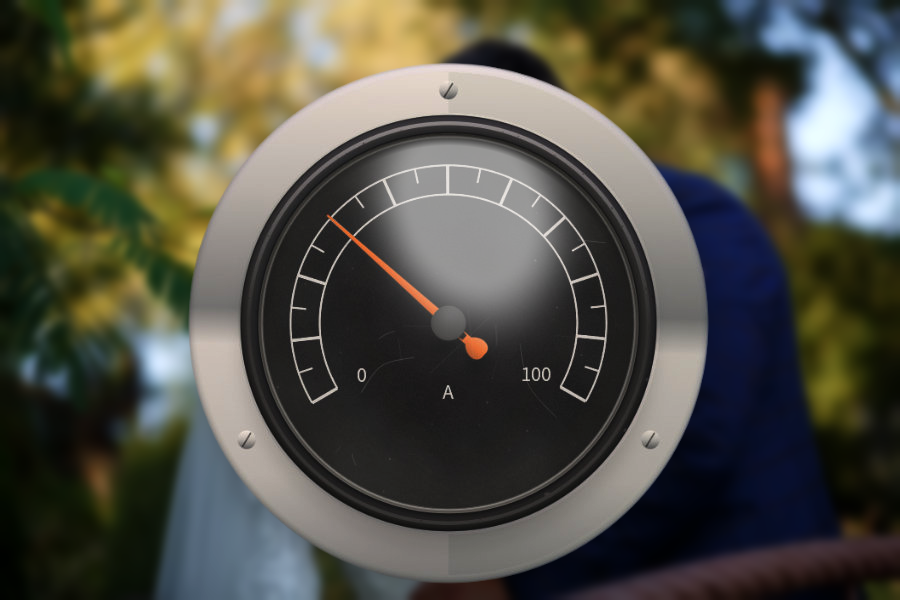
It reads 30 A
